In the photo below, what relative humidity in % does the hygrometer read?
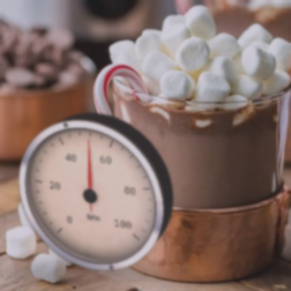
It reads 52 %
